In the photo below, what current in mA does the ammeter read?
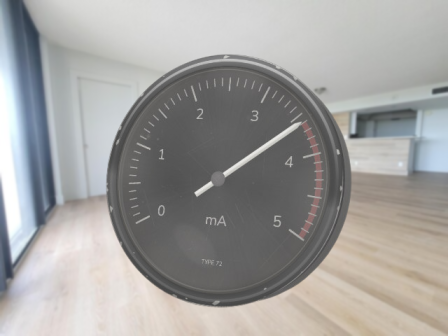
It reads 3.6 mA
